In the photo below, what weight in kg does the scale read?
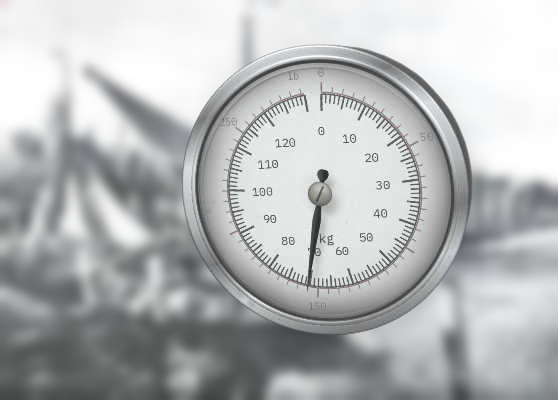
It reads 70 kg
